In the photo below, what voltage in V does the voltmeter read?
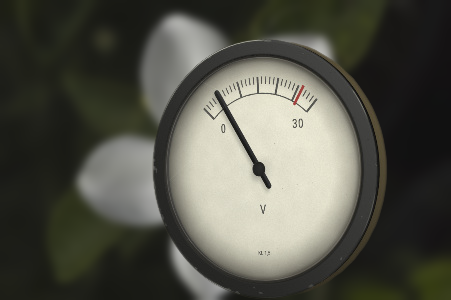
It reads 5 V
